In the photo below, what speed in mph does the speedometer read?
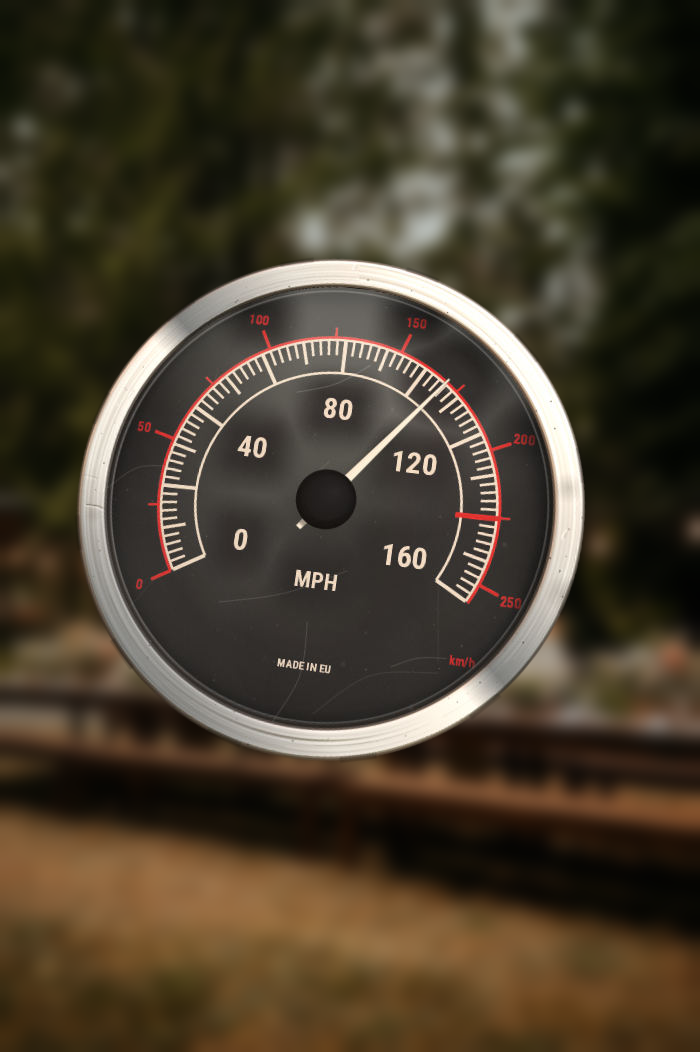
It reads 106 mph
